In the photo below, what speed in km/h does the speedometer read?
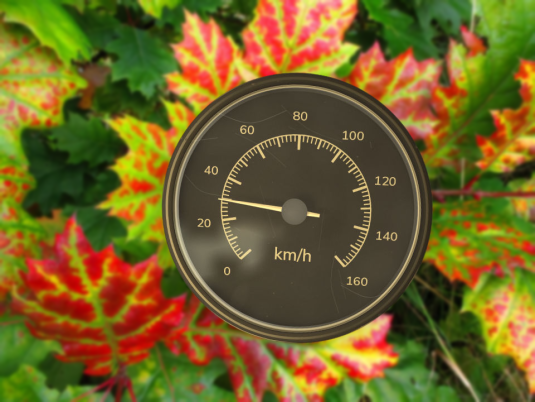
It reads 30 km/h
